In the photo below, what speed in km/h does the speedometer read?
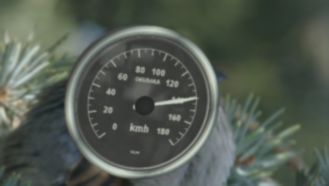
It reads 140 km/h
